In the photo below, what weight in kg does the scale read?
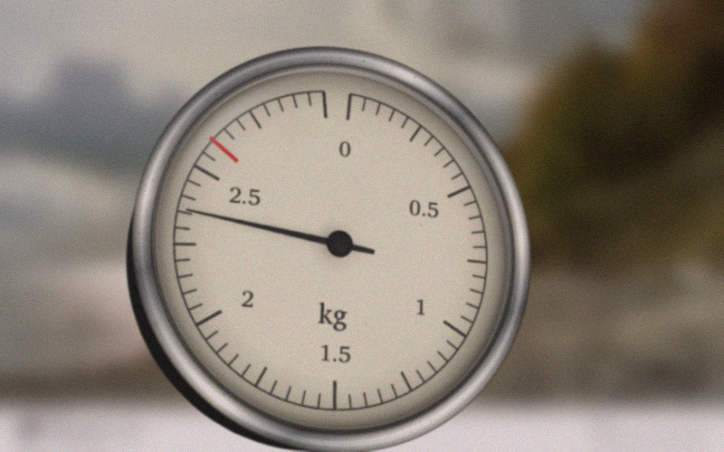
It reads 2.35 kg
